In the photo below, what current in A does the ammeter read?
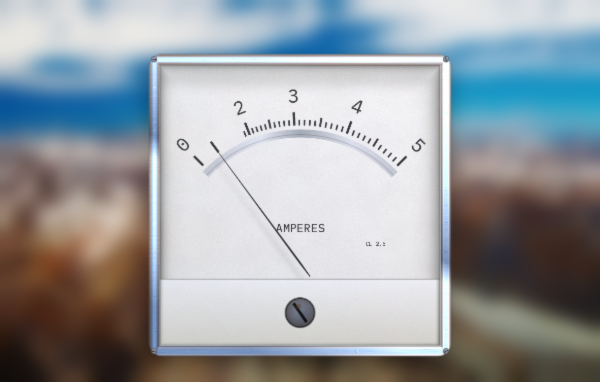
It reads 1 A
